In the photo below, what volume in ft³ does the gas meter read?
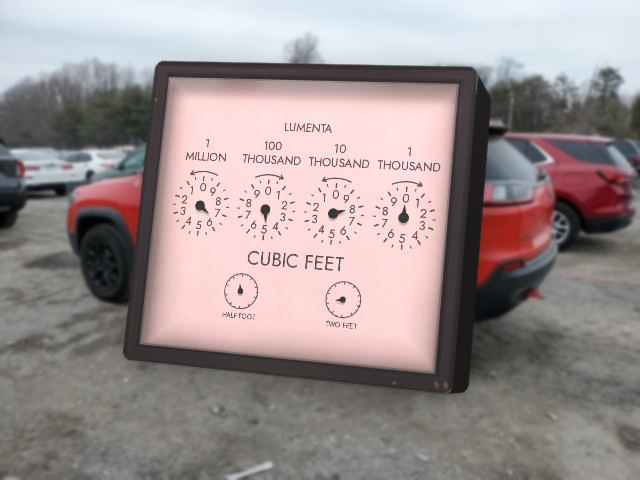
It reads 648000 ft³
